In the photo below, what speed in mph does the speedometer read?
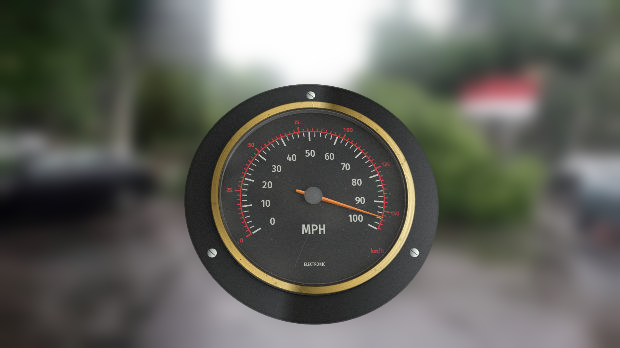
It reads 96 mph
